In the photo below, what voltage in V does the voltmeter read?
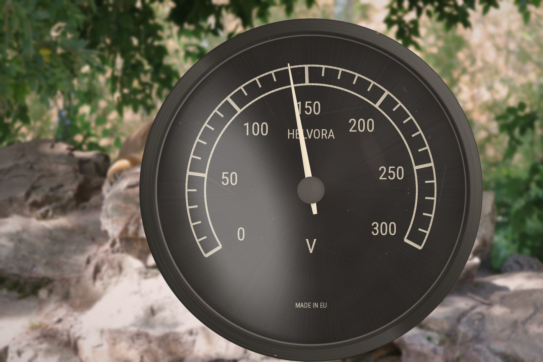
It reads 140 V
